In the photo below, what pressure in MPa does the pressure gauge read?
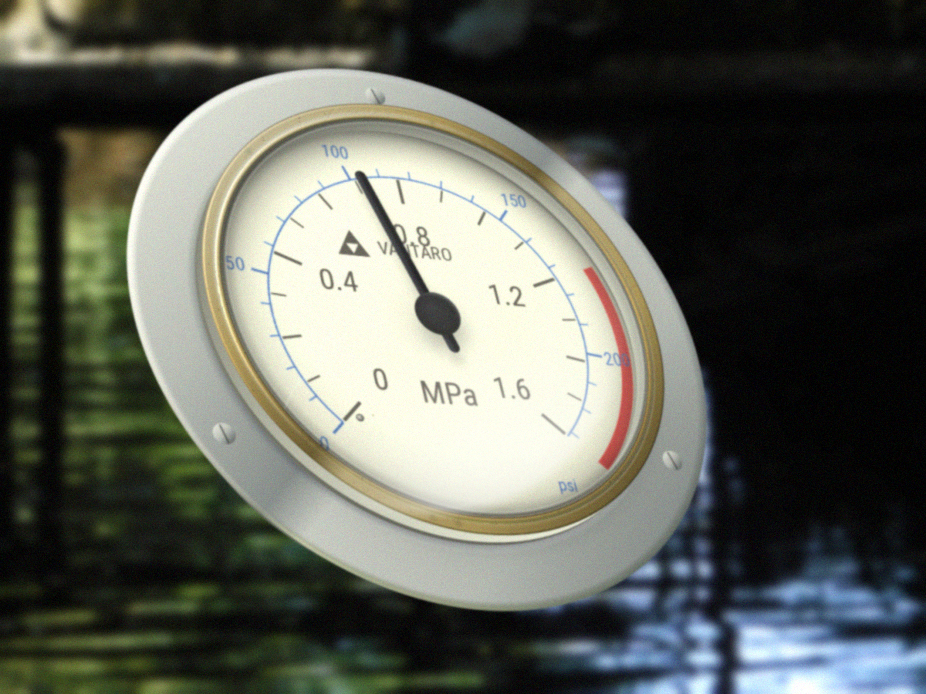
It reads 0.7 MPa
